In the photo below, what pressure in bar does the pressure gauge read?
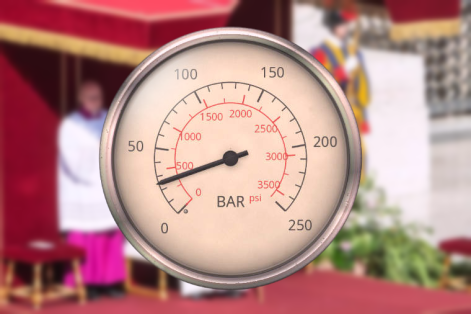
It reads 25 bar
